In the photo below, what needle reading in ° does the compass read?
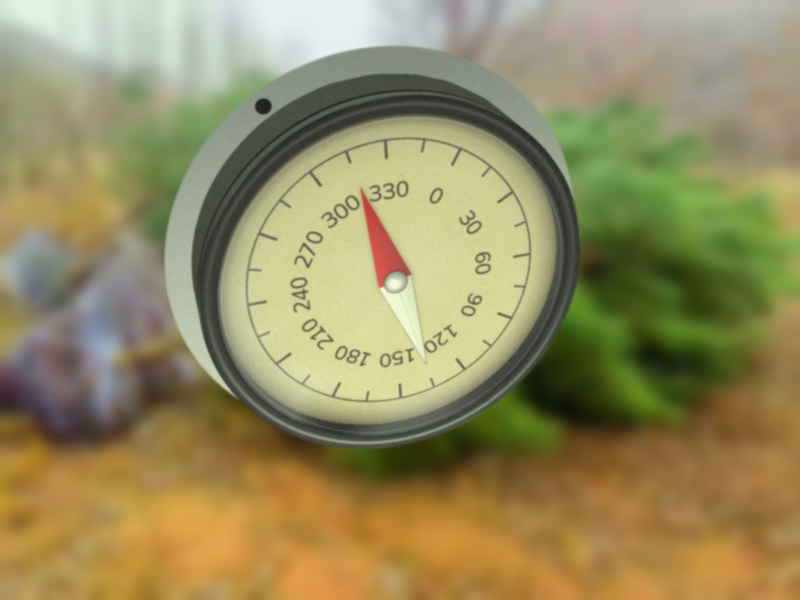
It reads 315 °
